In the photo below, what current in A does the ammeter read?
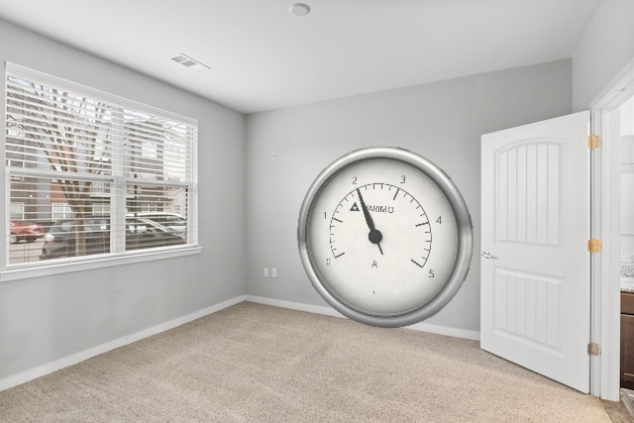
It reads 2 A
